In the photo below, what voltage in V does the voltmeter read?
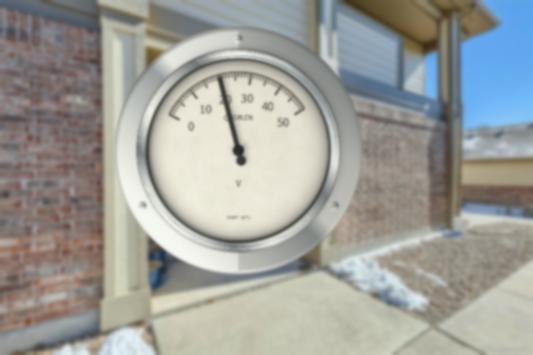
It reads 20 V
